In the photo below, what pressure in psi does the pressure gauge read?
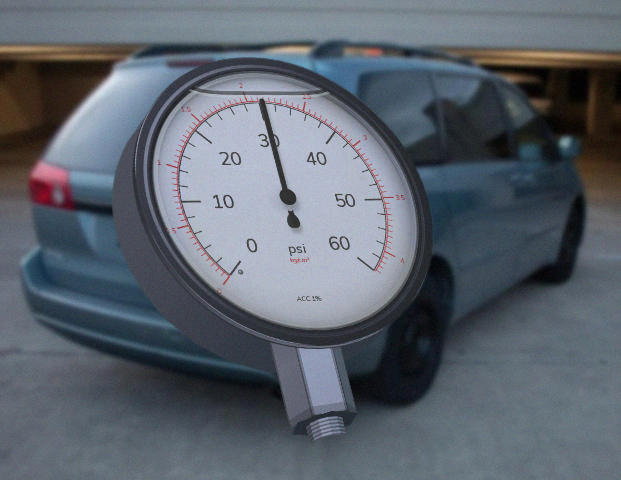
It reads 30 psi
